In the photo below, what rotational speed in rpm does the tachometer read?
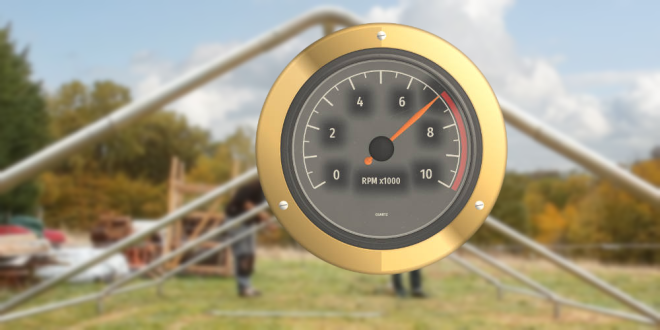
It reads 7000 rpm
